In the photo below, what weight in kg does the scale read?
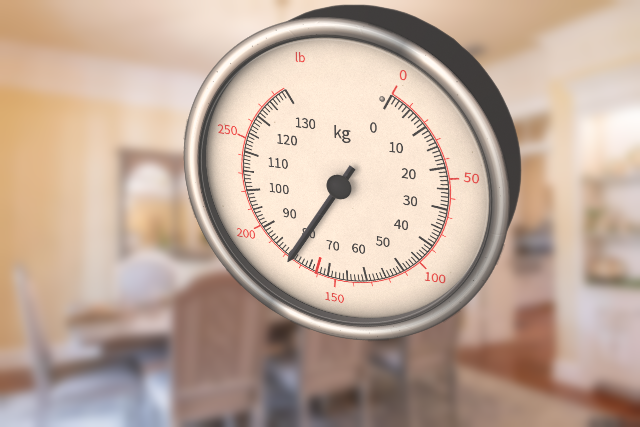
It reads 80 kg
